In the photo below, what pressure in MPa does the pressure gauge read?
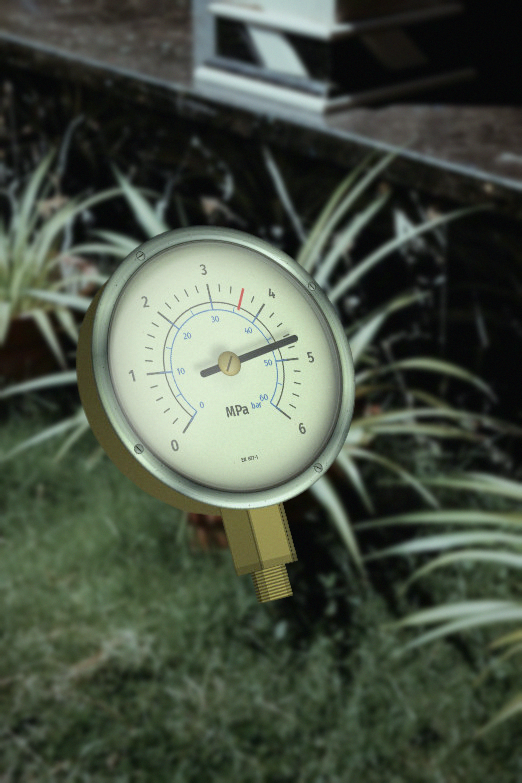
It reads 4.7 MPa
